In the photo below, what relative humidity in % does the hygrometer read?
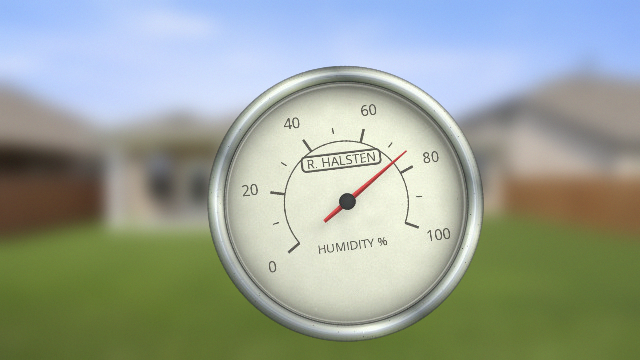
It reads 75 %
